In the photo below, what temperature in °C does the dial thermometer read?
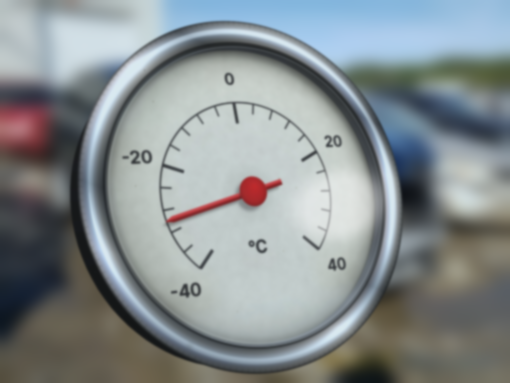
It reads -30 °C
